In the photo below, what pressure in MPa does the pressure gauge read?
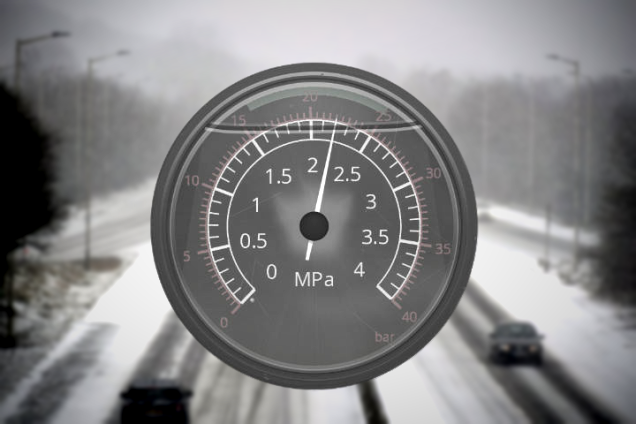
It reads 2.2 MPa
